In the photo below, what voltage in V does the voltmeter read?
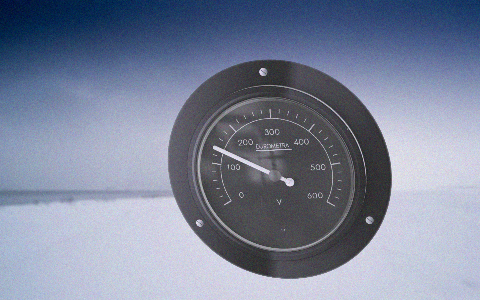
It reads 140 V
